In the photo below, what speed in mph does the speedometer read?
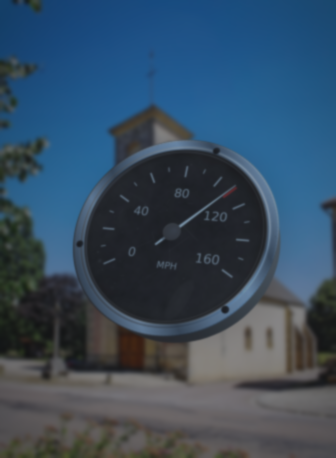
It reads 110 mph
